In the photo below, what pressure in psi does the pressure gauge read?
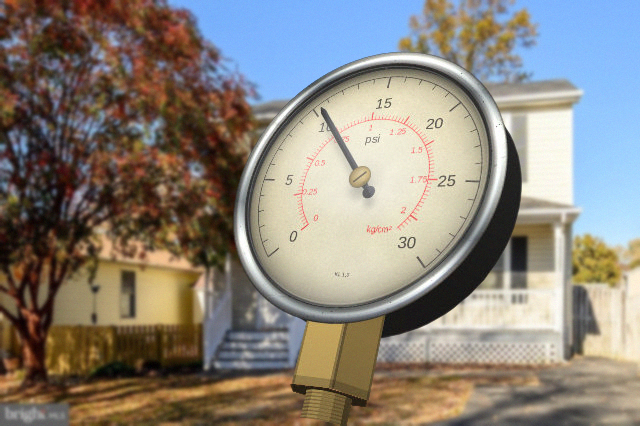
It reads 10.5 psi
